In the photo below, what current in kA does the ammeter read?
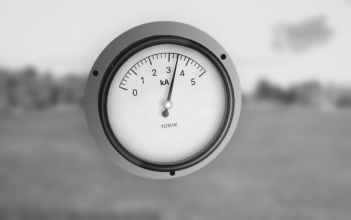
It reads 3.4 kA
